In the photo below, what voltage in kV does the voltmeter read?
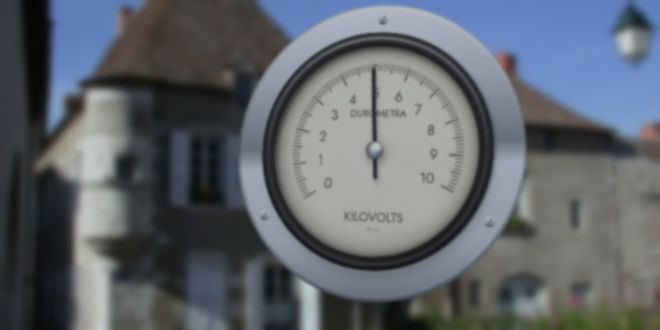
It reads 5 kV
